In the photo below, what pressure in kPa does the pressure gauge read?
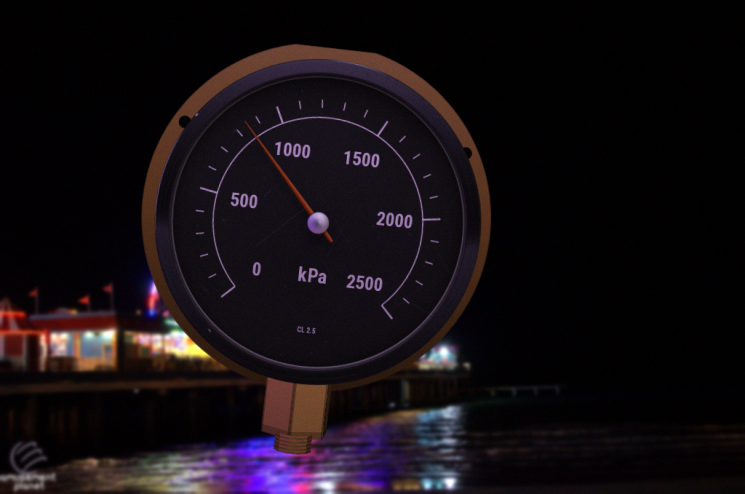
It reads 850 kPa
